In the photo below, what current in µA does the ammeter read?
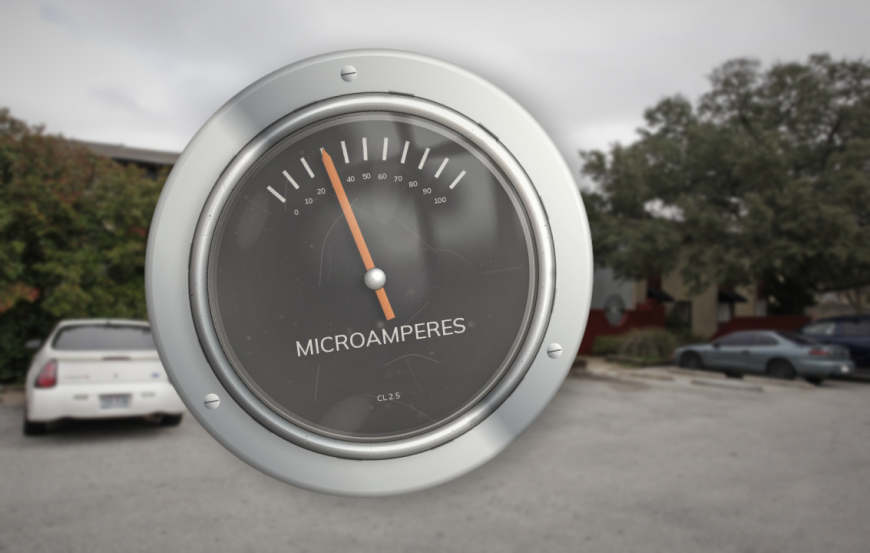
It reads 30 µA
